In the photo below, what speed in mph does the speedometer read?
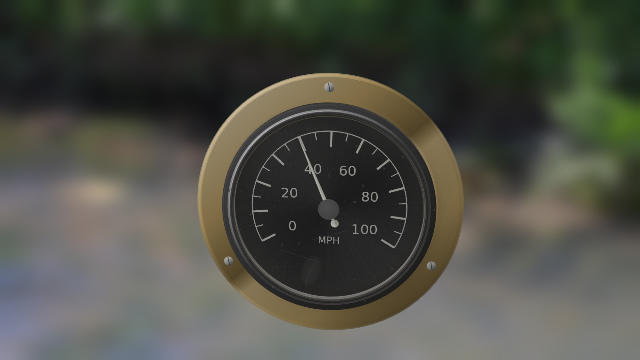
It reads 40 mph
